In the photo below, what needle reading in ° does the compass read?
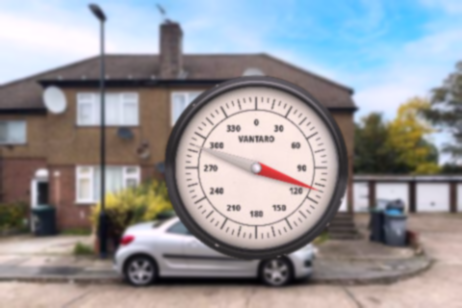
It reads 110 °
